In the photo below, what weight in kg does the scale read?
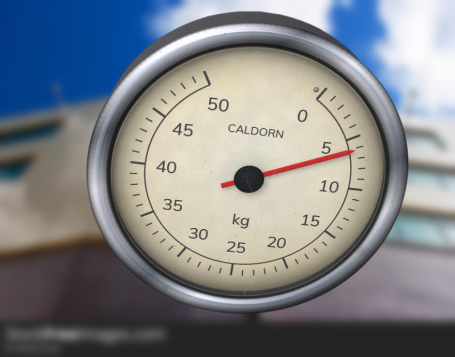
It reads 6 kg
